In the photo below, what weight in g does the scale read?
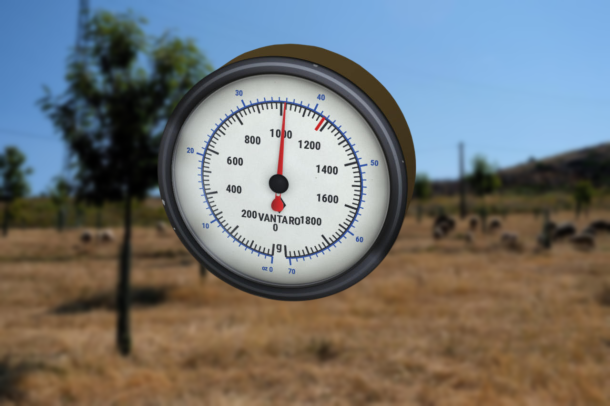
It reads 1020 g
